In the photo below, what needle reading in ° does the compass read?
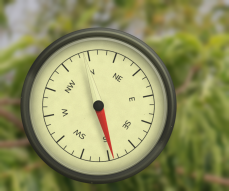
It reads 175 °
